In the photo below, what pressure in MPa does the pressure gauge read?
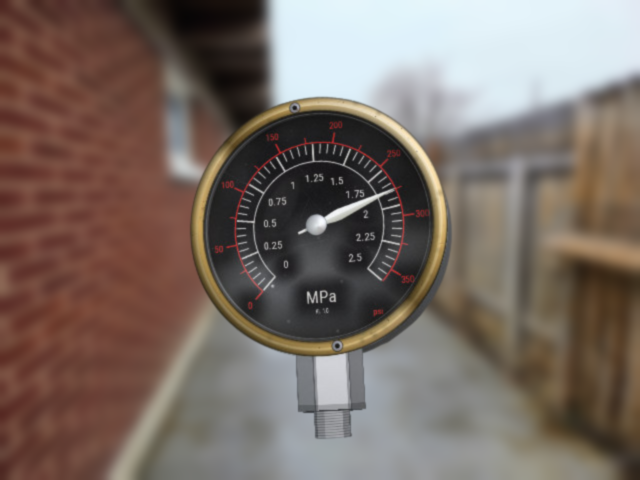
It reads 1.9 MPa
